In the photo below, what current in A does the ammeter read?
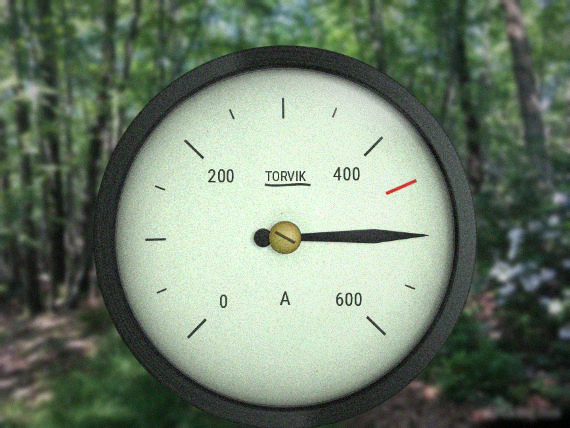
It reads 500 A
